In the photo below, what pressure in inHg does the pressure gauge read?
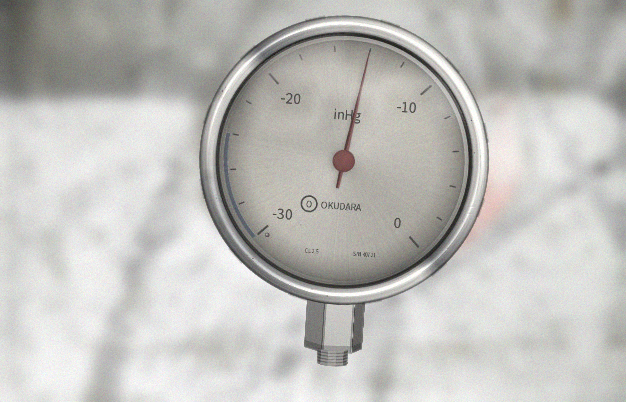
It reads -14 inHg
